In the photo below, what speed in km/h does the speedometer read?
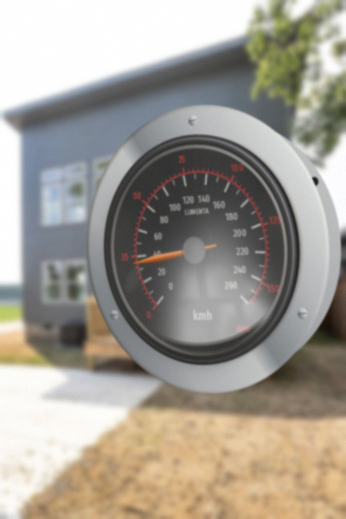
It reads 35 km/h
